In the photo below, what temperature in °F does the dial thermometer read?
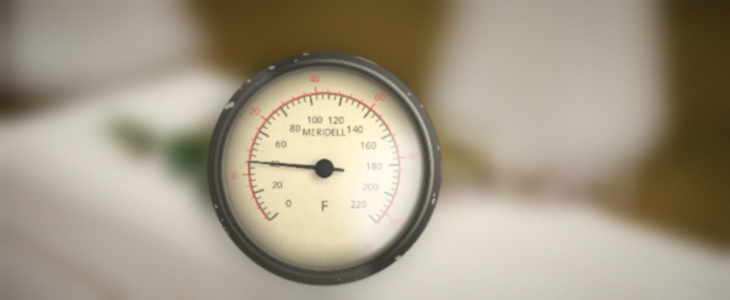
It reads 40 °F
